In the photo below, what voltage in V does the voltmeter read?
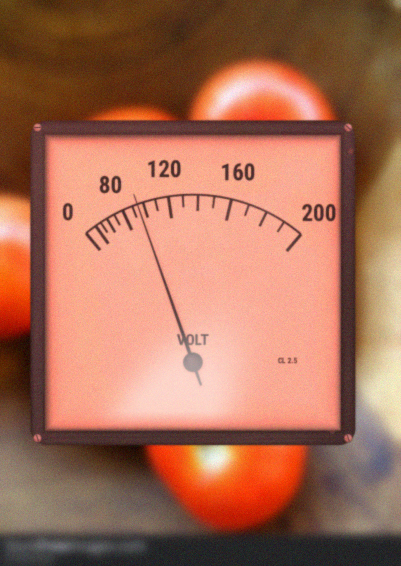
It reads 95 V
